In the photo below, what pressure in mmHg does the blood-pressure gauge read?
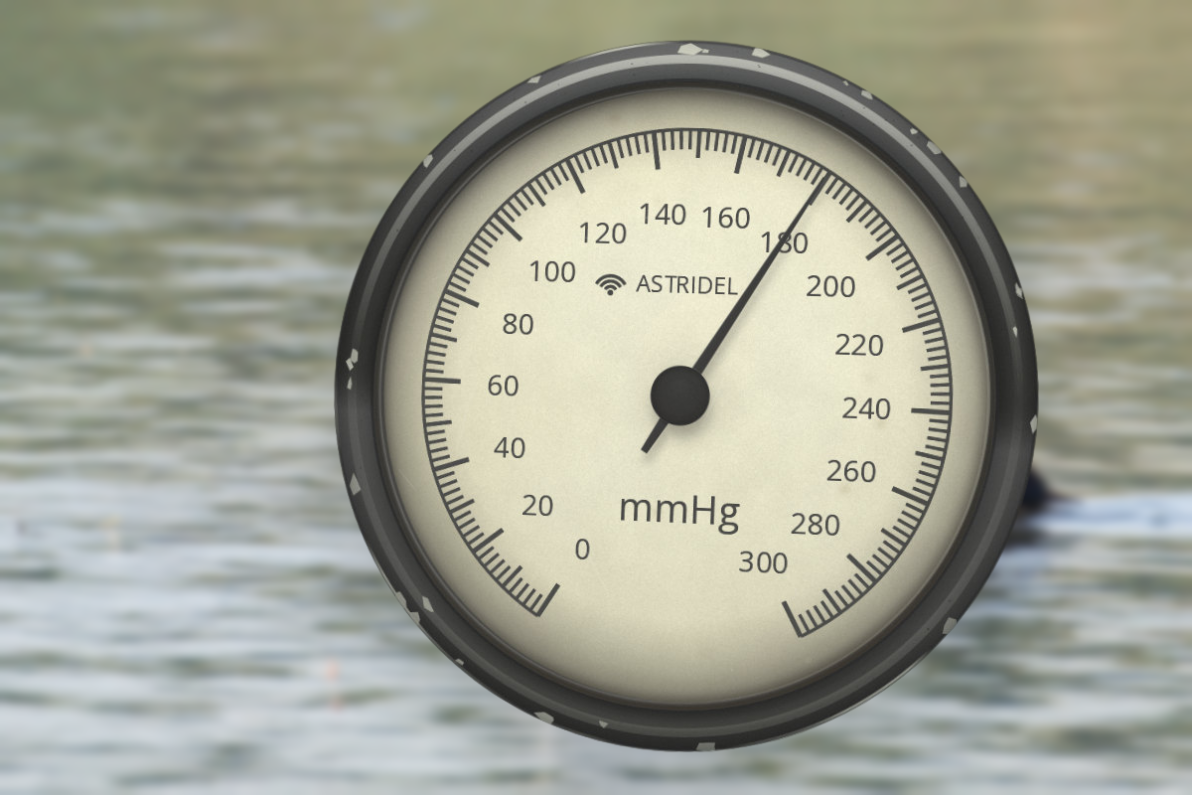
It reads 180 mmHg
